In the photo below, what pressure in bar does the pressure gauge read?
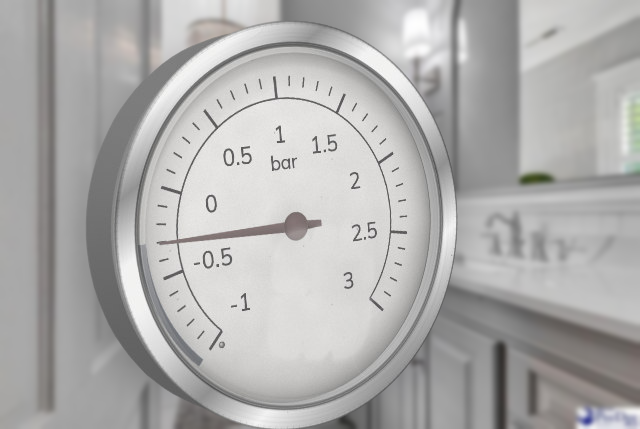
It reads -0.3 bar
